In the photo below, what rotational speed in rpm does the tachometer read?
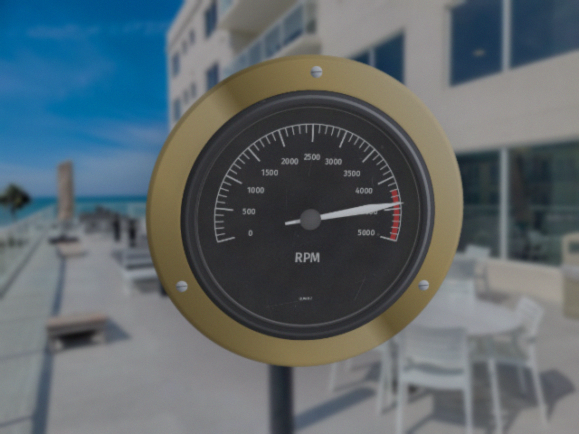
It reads 4400 rpm
